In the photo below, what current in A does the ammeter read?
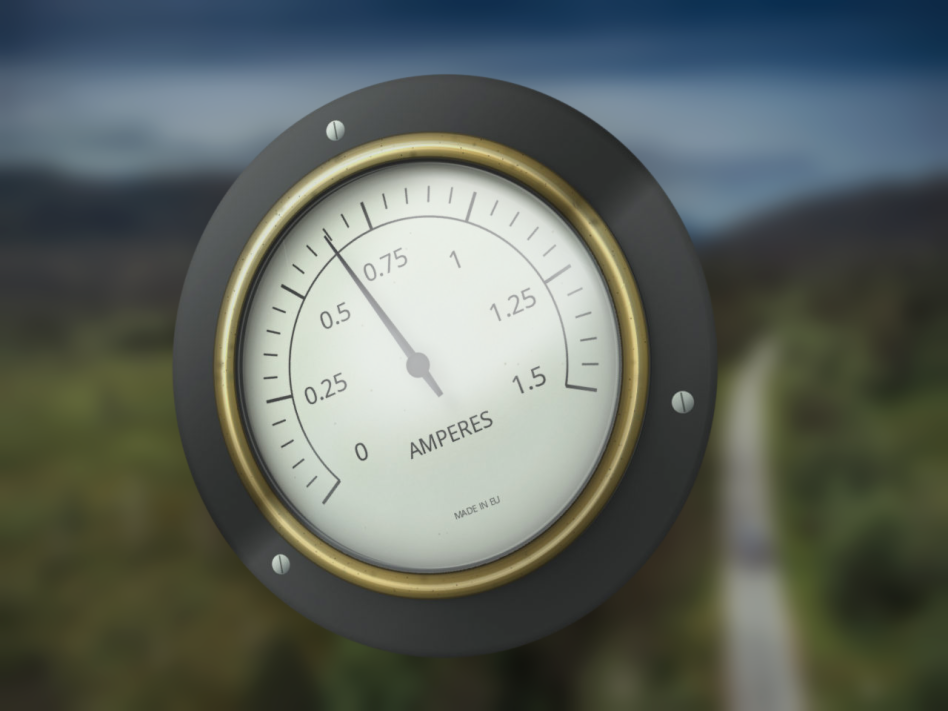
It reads 0.65 A
